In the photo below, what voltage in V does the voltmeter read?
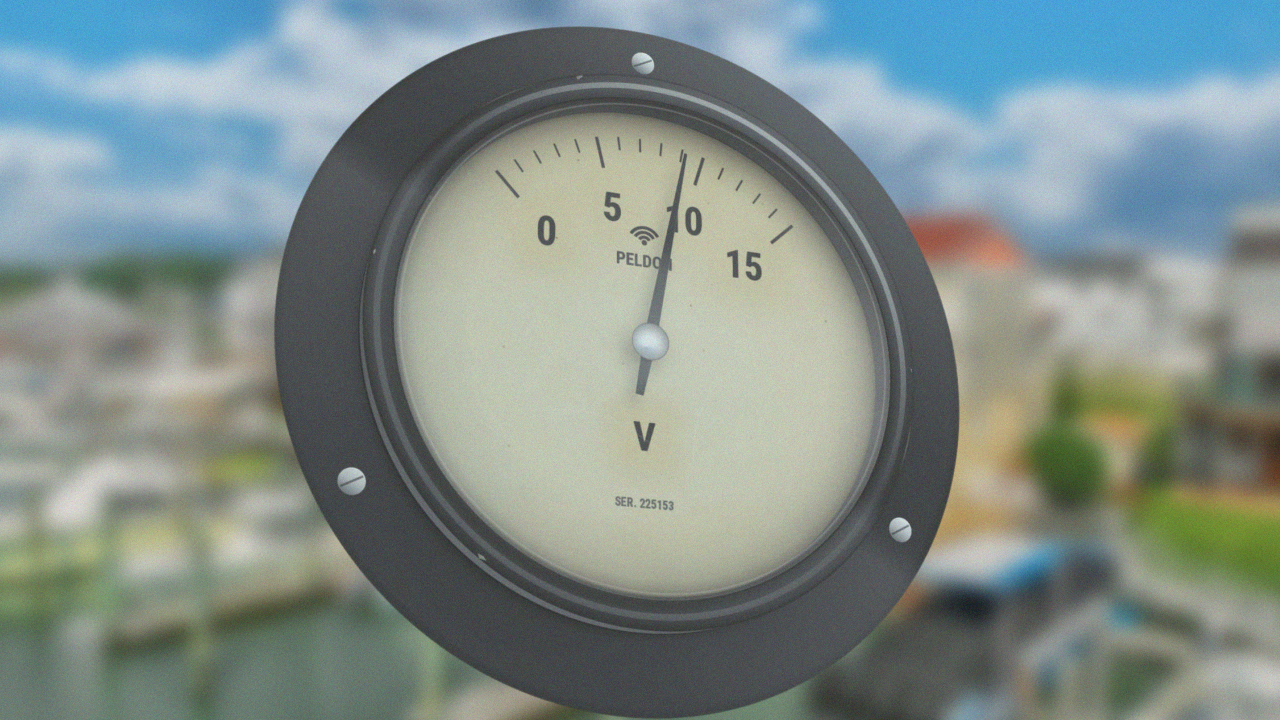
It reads 9 V
